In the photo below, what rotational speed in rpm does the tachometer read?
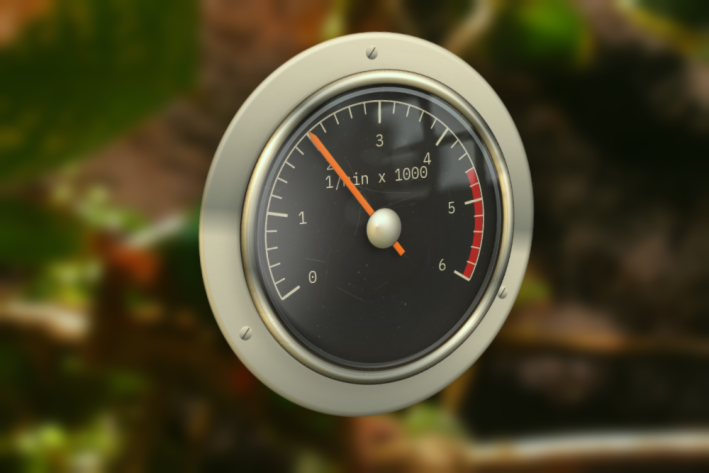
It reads 2000 rpm
